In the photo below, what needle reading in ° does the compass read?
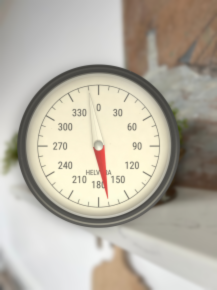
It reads 170 °
